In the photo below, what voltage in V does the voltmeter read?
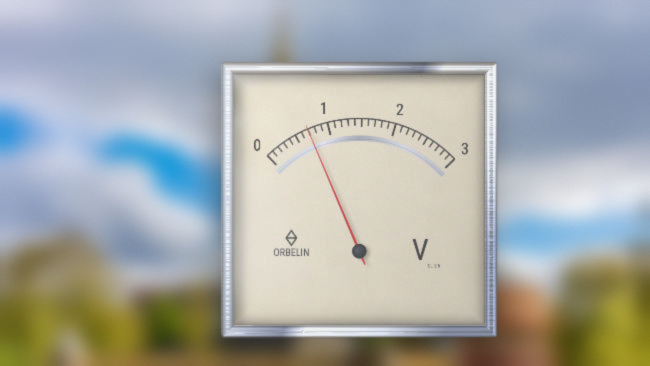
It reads 0.7 V
